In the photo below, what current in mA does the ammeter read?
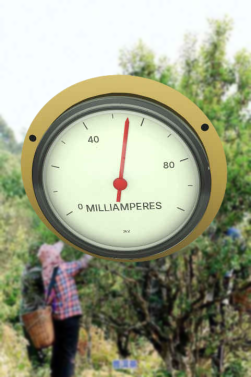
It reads 55 mA
